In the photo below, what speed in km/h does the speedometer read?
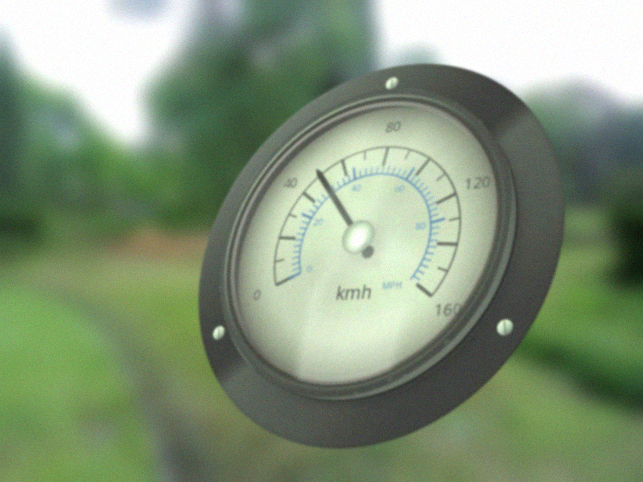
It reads 50 km/h
